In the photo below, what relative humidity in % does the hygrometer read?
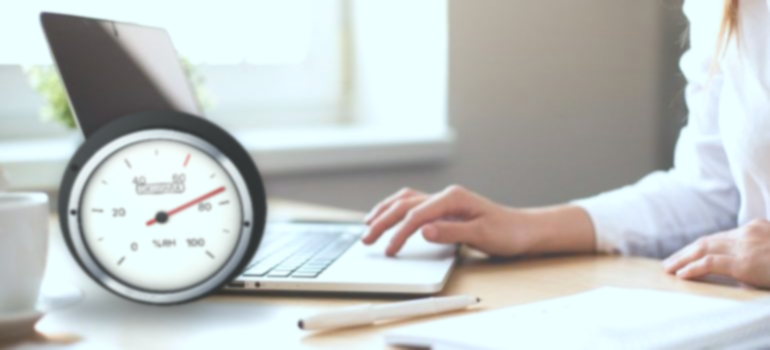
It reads 75 %
